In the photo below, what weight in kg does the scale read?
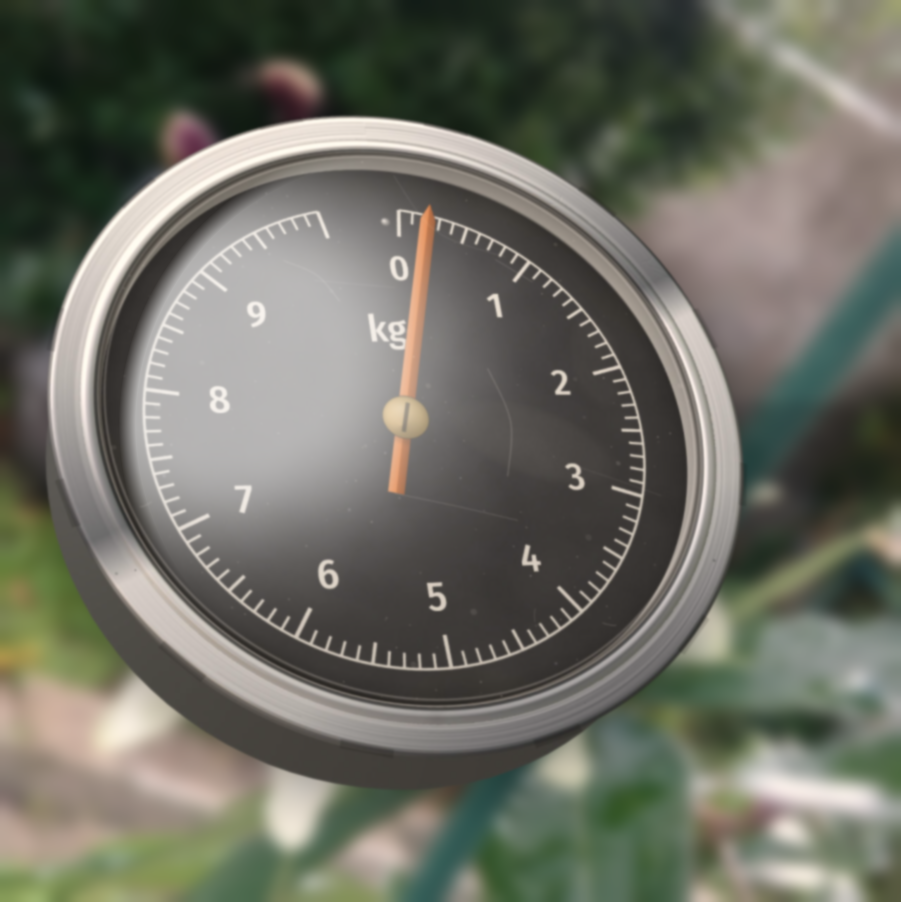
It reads 0.2 kg
